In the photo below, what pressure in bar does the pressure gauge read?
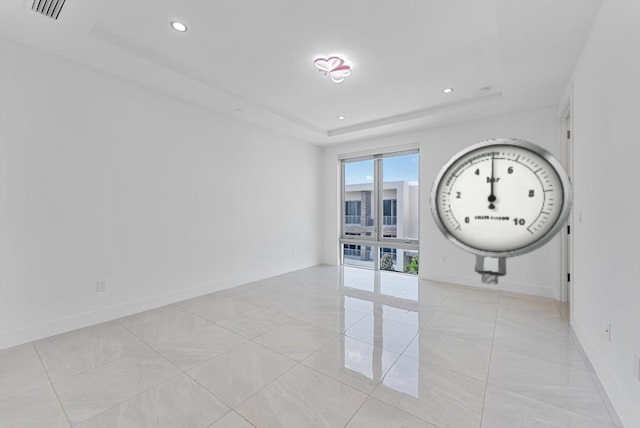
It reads 5 bar
